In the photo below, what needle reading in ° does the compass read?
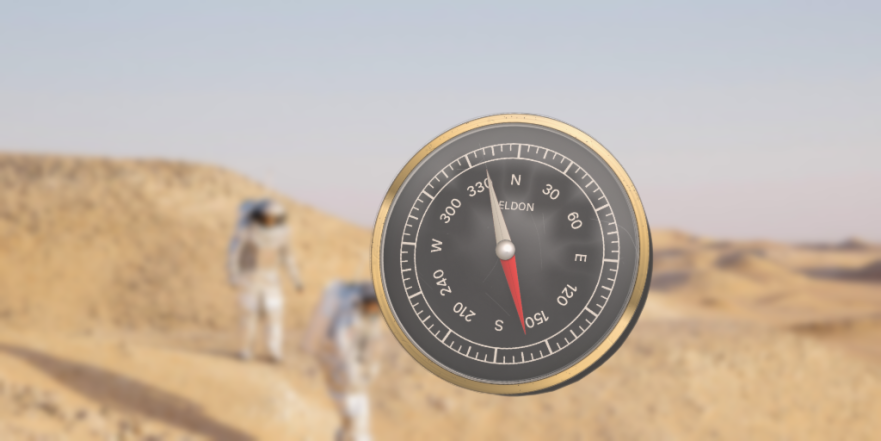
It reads 160 °
